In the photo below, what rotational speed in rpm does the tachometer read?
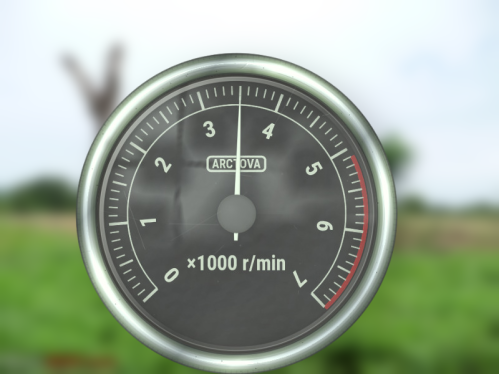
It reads 3500 rpm
